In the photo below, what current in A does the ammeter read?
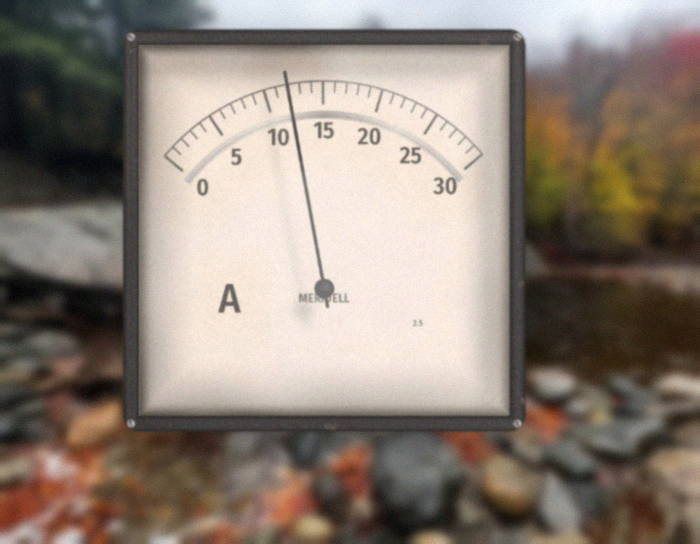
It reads 12 A
